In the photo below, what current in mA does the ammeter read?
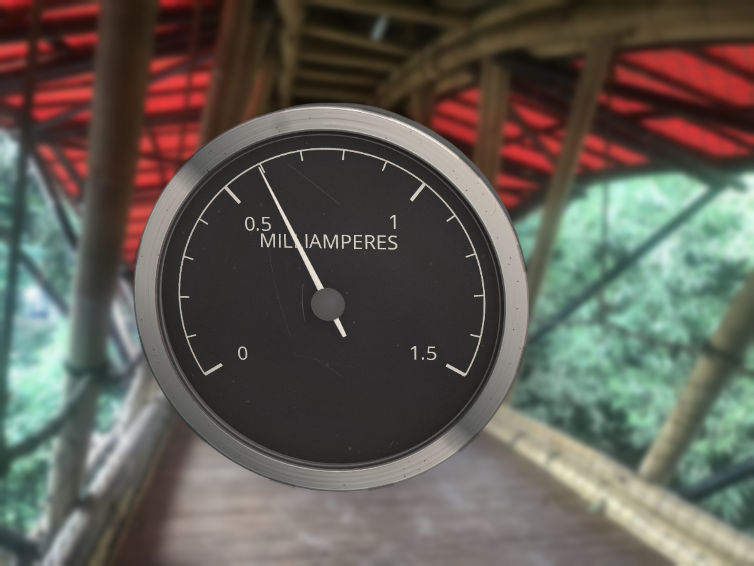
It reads 0.6 mA
